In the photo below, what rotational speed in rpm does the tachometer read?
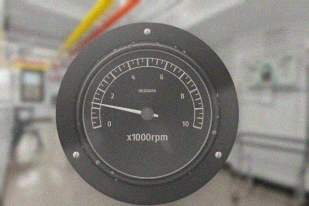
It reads 1250 rpm
